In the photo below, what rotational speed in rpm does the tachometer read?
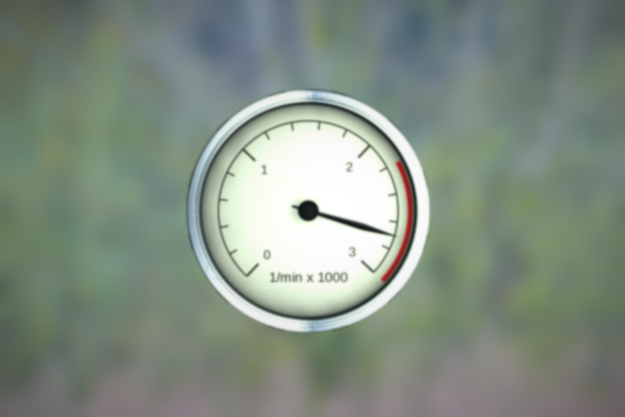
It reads 2700 rpm
